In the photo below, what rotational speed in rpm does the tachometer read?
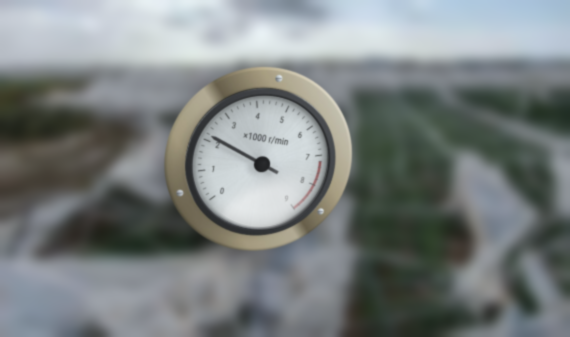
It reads 2200 rpm
